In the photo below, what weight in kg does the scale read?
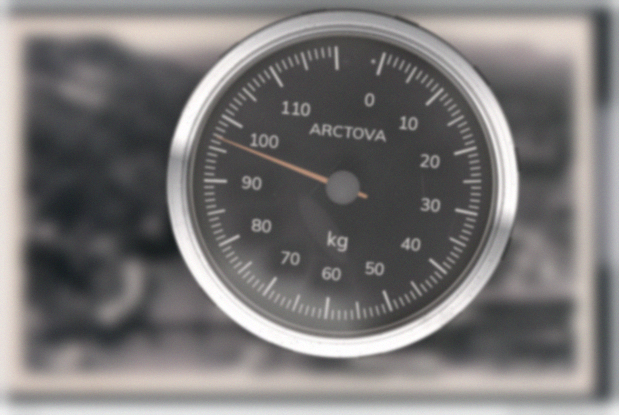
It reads 97 kg
